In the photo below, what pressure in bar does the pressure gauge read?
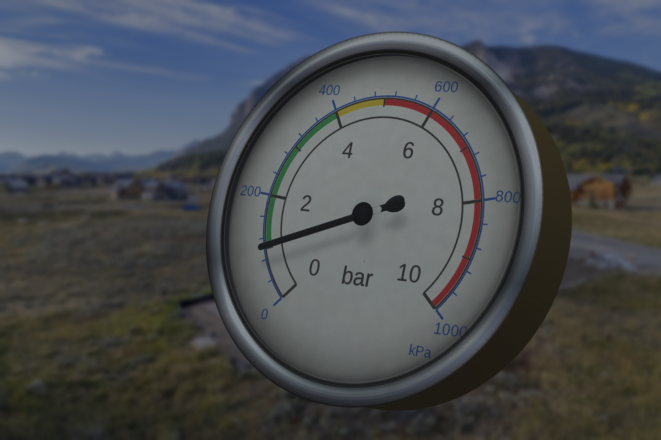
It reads 1 bar
